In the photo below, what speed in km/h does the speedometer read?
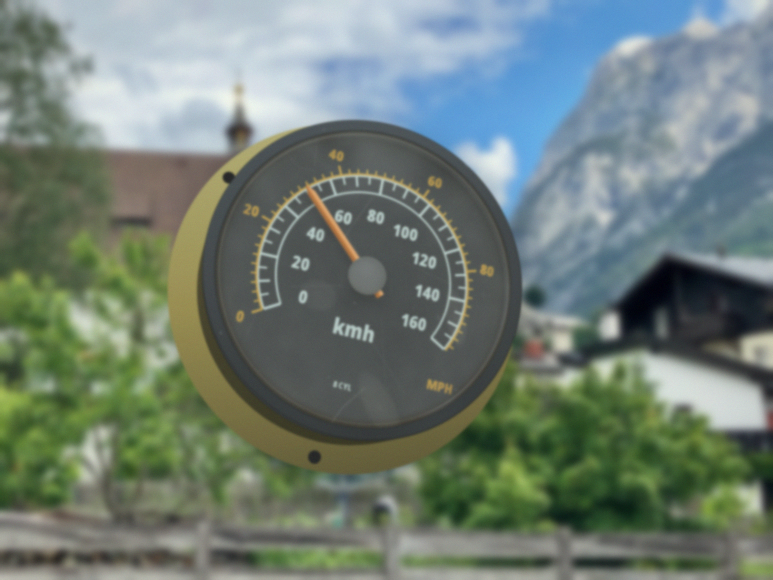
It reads 50 km/h
